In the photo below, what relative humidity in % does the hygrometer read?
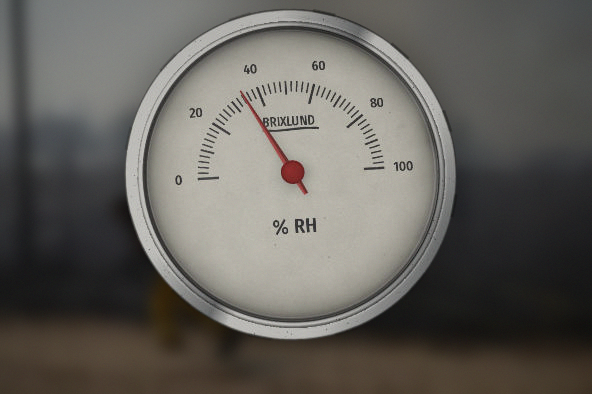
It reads 34 %
